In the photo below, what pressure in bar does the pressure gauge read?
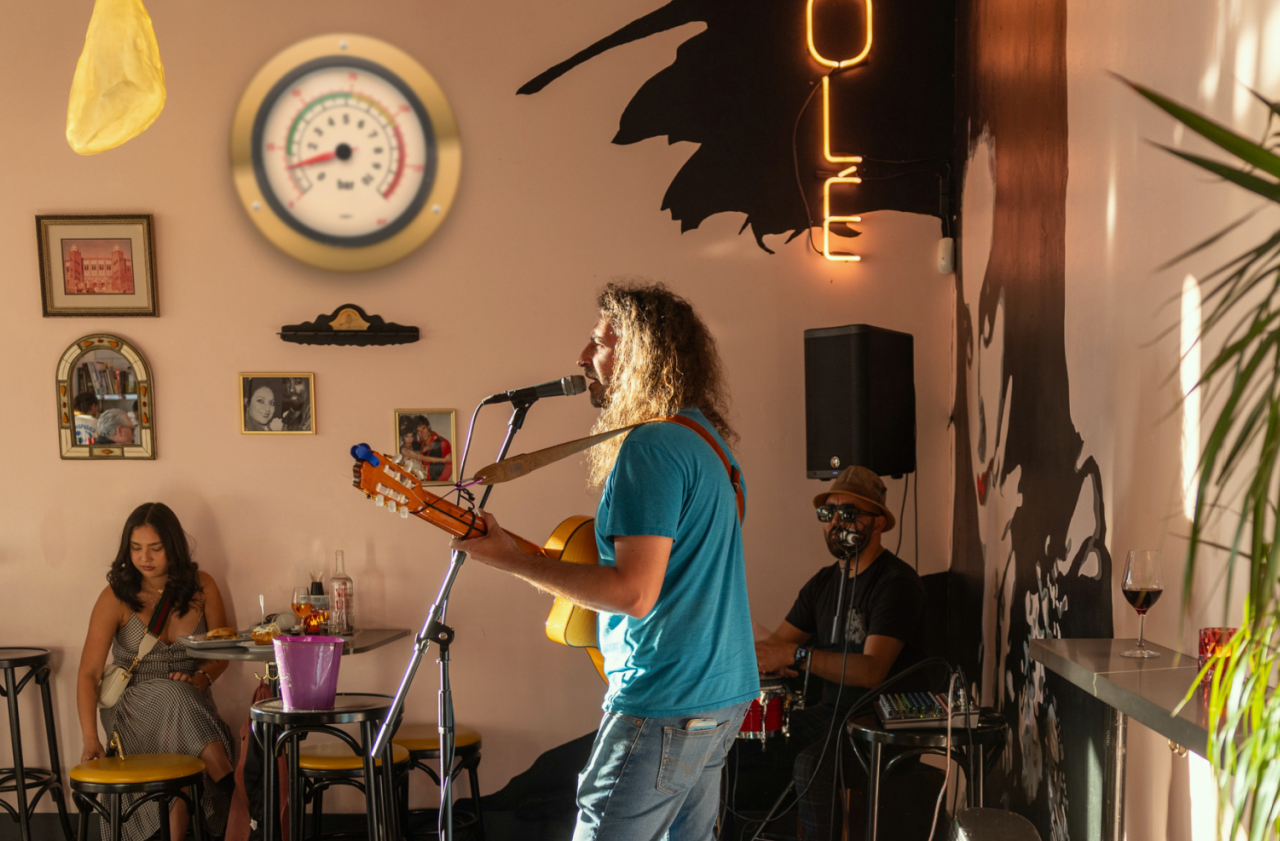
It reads 1 bar
